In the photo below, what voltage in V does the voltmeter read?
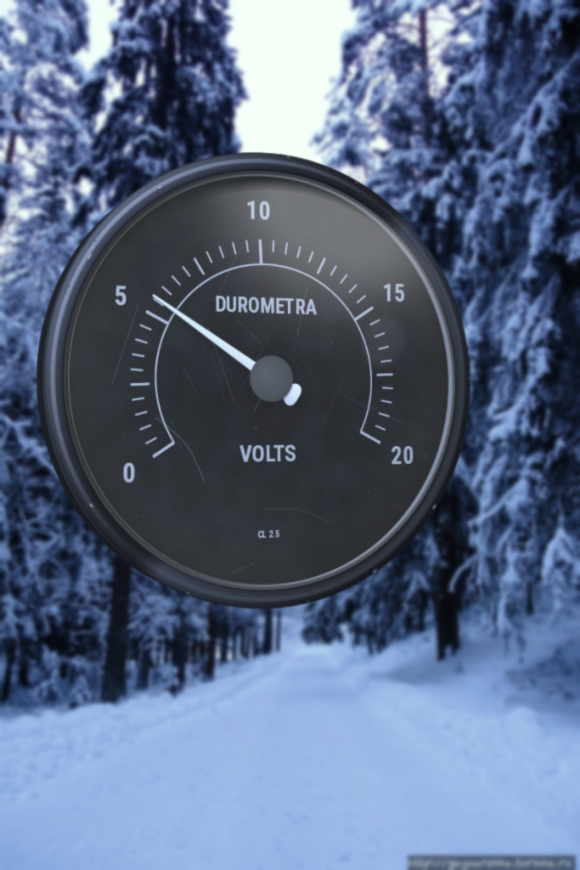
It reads 5.5 V
